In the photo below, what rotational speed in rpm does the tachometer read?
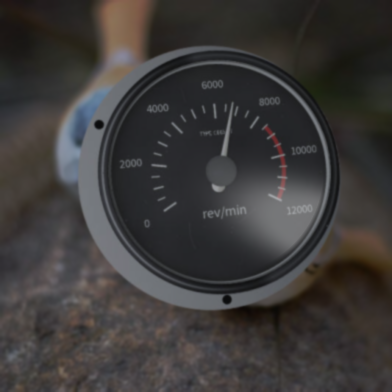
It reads 6750 rpm
